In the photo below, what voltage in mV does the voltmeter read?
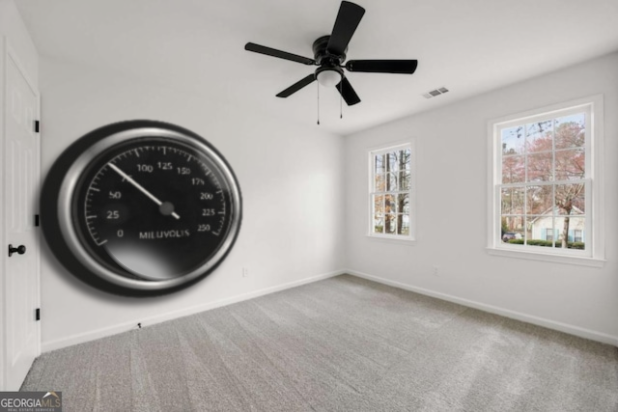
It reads 75 mV
